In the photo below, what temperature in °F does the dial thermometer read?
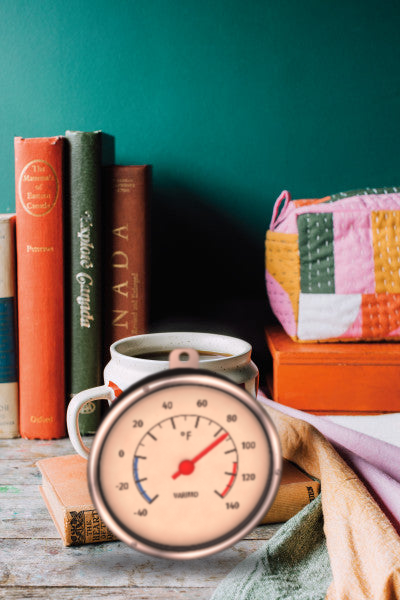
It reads 85 °F
